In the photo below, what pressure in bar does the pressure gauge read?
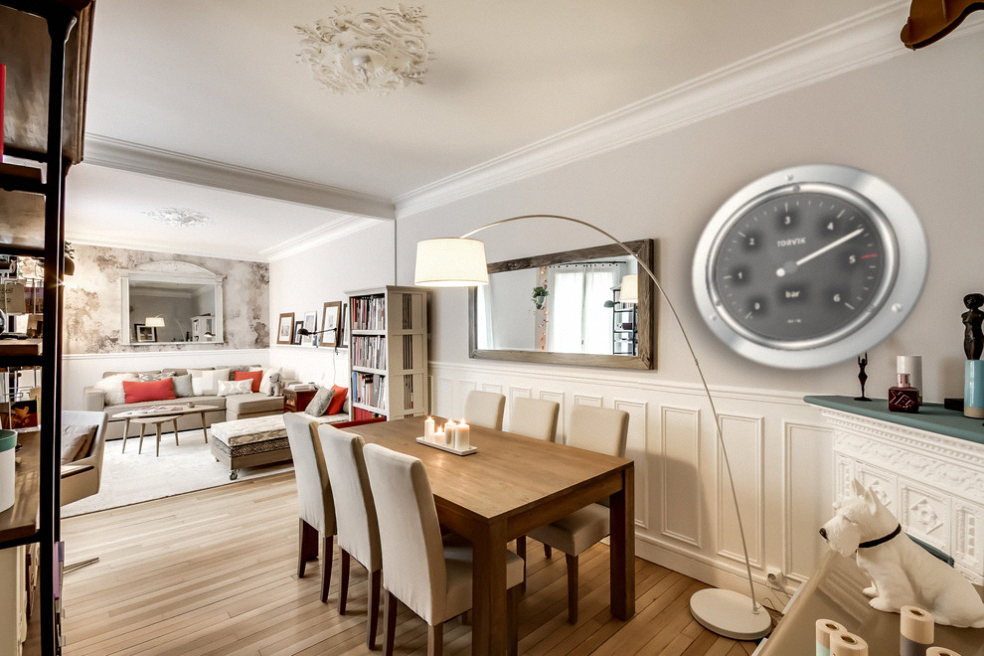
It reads 4.5 bar
